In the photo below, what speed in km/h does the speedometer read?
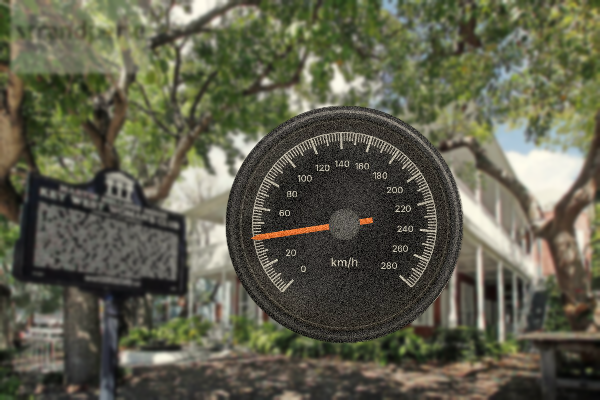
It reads 40 km/h
